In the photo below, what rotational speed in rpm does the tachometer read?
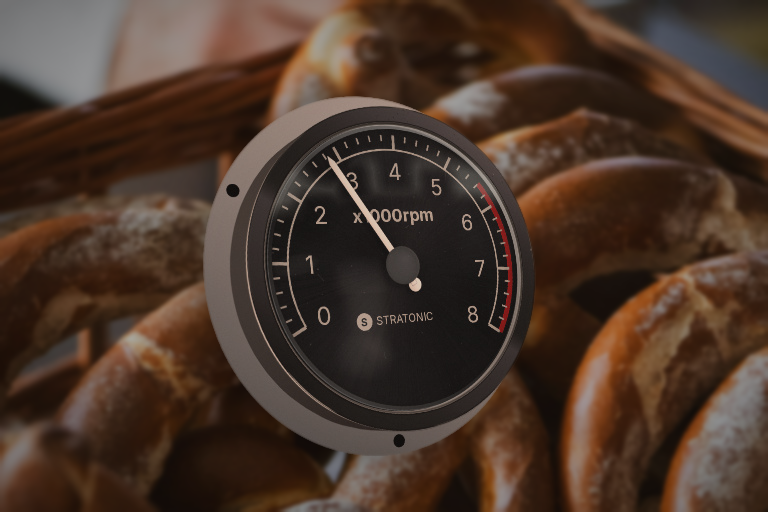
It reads 2800 rpm
